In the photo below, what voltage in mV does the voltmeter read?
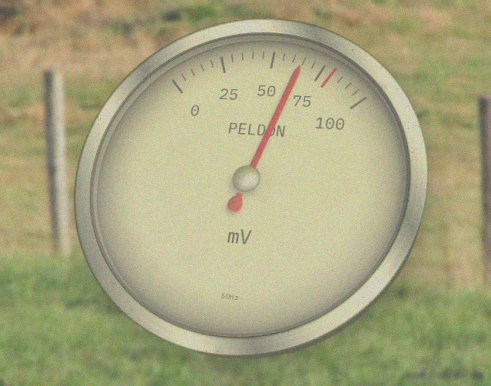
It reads 65 mV
